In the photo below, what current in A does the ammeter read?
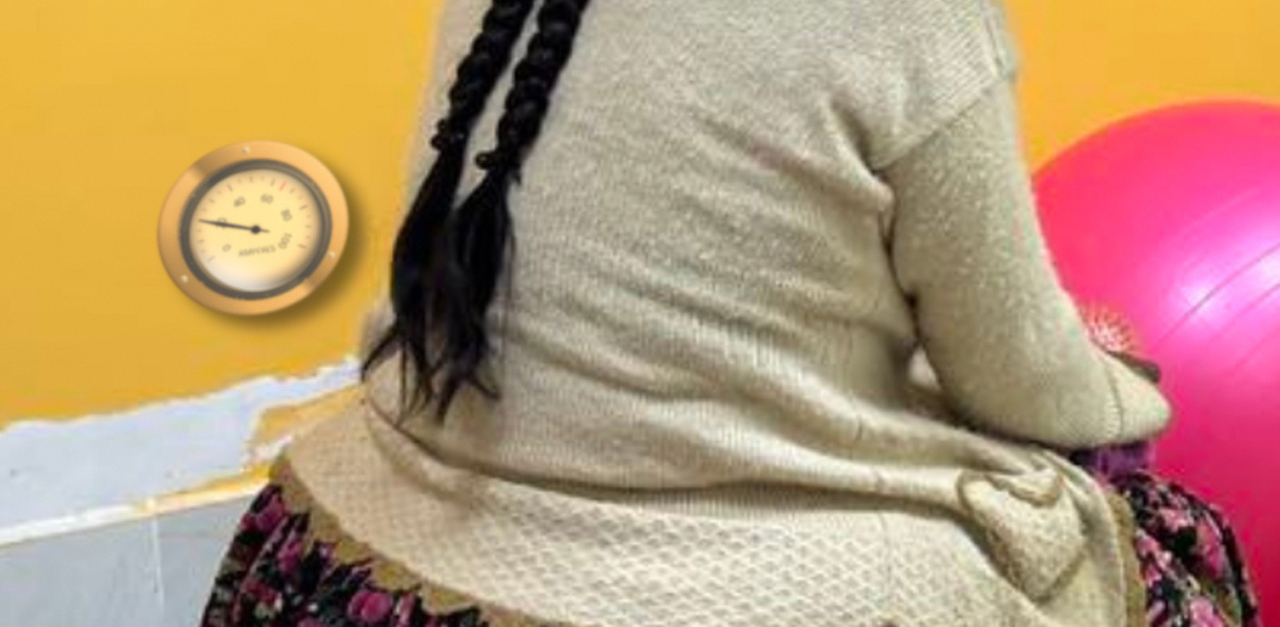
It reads 20 A
